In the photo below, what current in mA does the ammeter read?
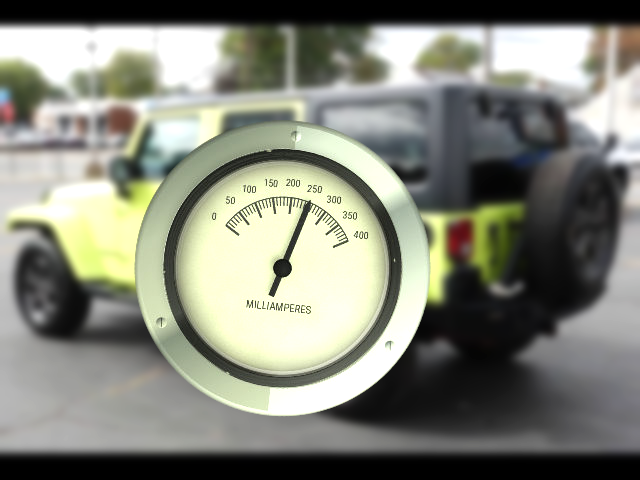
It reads 250 mA
